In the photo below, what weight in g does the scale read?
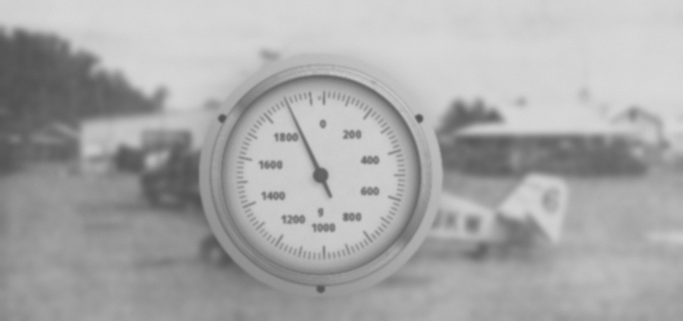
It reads 1900 g
